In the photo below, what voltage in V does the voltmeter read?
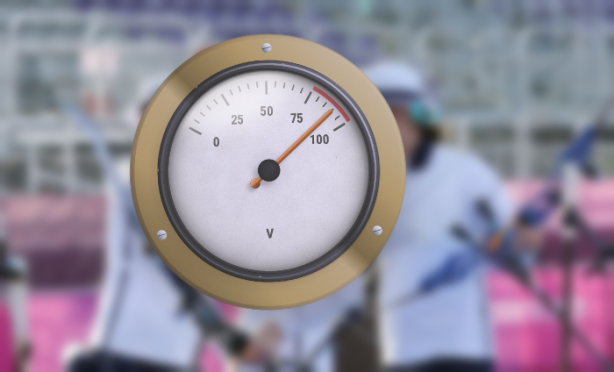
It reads 90 V
